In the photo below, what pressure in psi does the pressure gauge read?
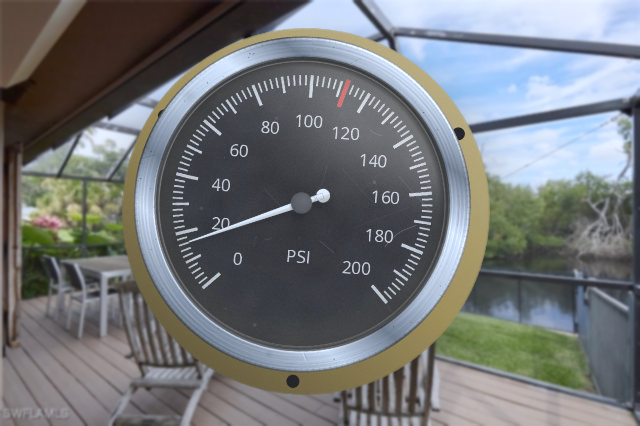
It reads 16 psi
